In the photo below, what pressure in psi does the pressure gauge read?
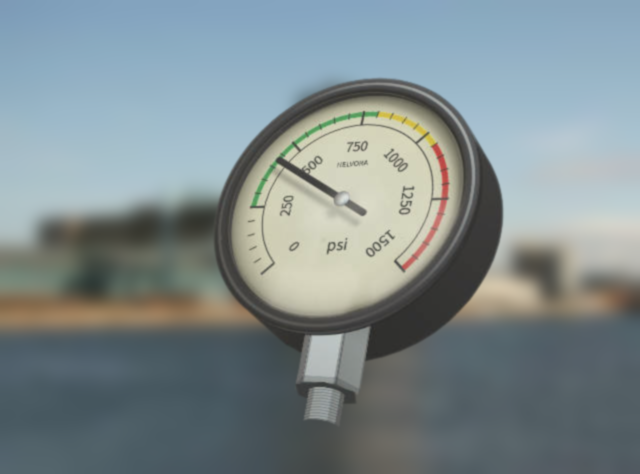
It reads 425 psi
